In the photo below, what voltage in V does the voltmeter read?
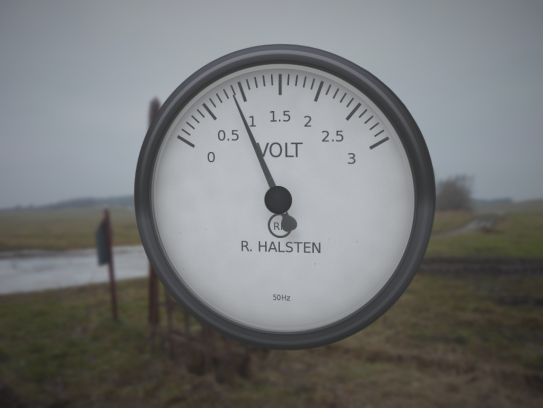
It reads 0.9 V
